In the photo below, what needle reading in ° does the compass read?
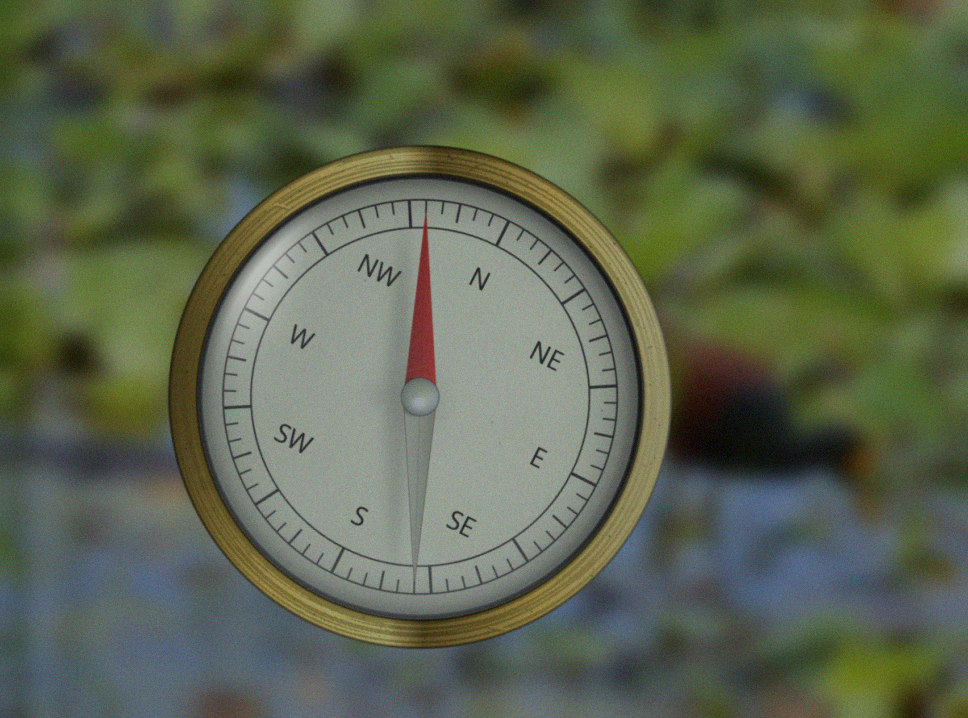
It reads 335 °
